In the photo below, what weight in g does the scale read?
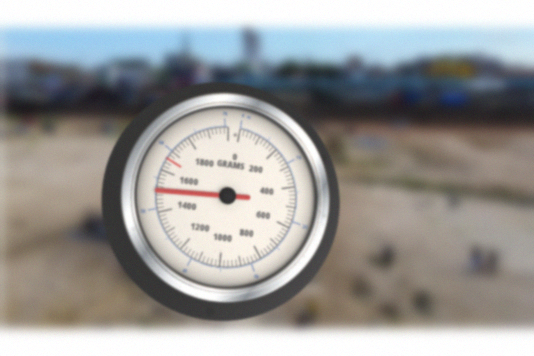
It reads 1500 g
